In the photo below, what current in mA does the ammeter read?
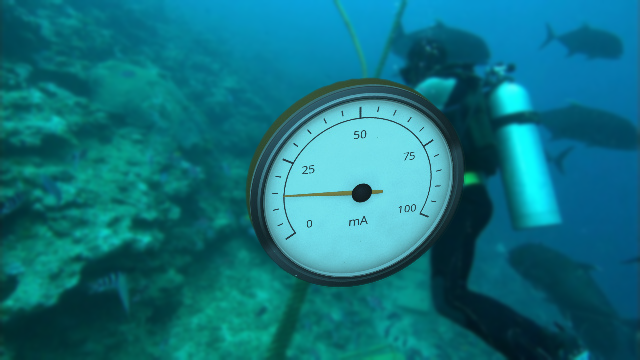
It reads 15 mA
